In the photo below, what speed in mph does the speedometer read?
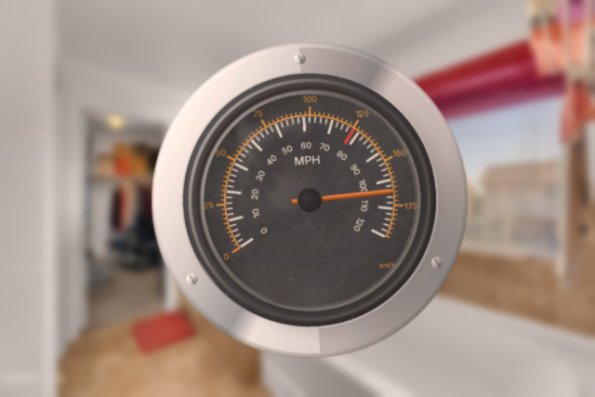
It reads 104 mph
